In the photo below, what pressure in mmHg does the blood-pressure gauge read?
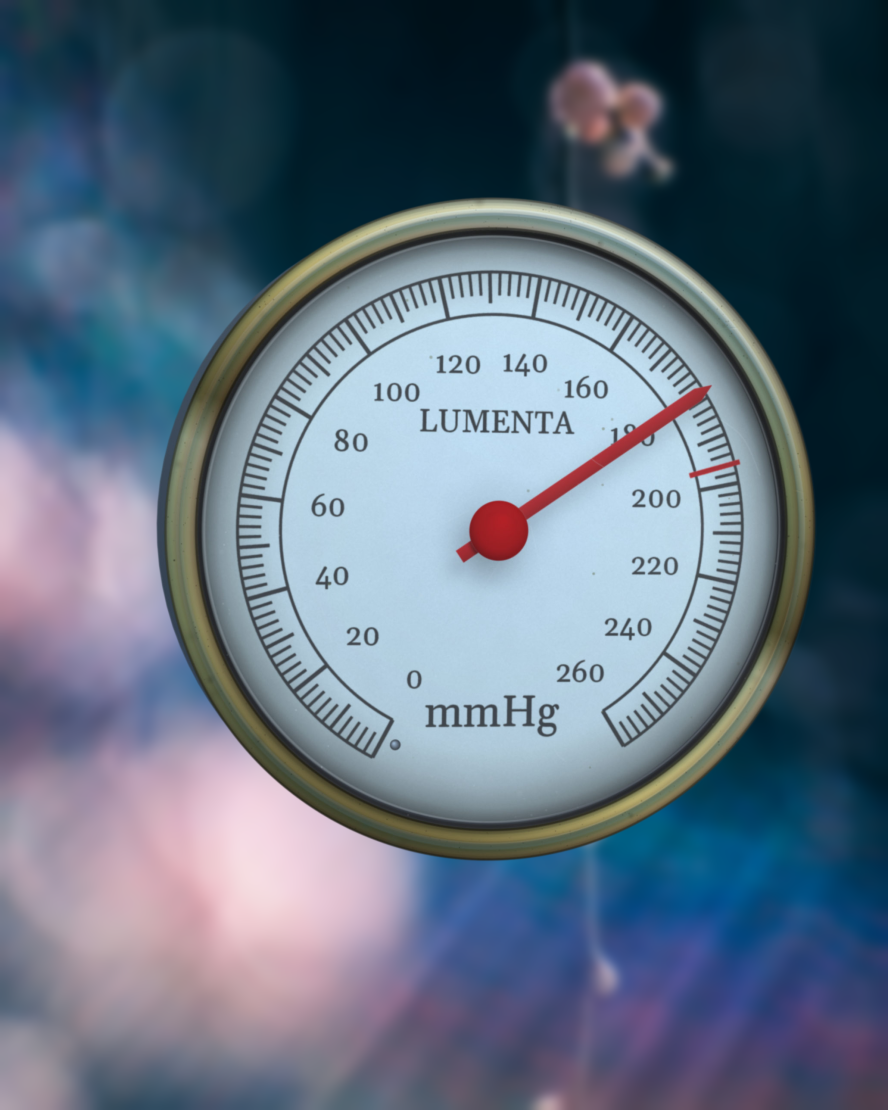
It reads 180 mmHg
